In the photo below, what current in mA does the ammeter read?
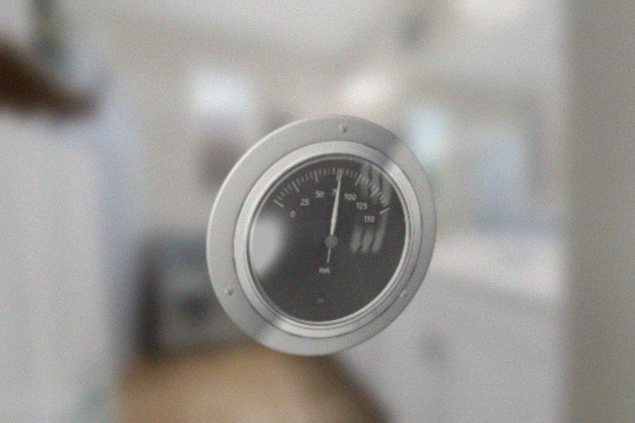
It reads 75 mA
